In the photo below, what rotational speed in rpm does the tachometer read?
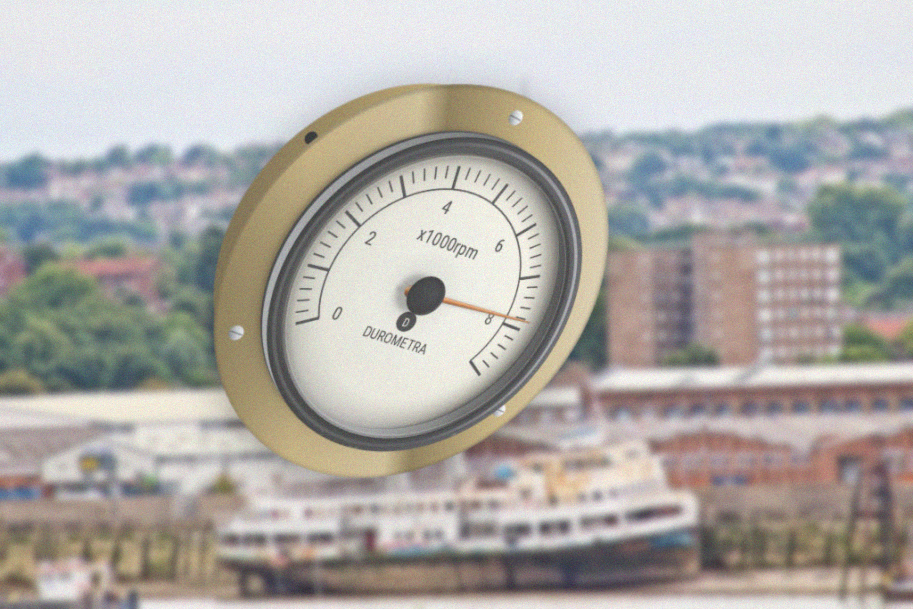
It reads 7800 rpm
